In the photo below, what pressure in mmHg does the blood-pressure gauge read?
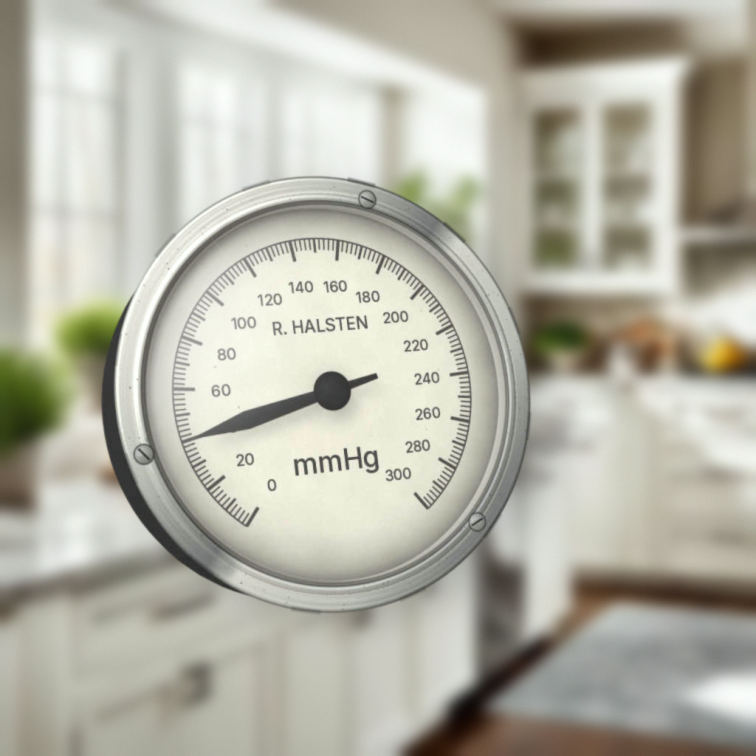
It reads 40 mmHg
